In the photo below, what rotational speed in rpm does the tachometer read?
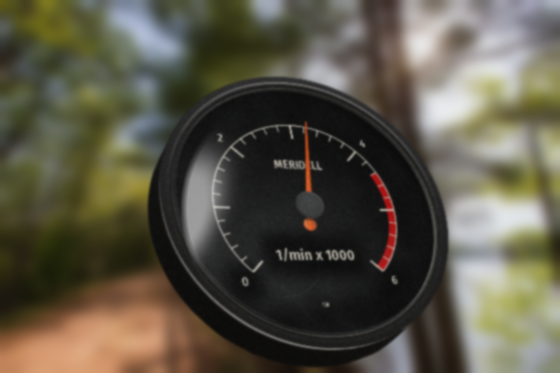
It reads 3200 rpm
